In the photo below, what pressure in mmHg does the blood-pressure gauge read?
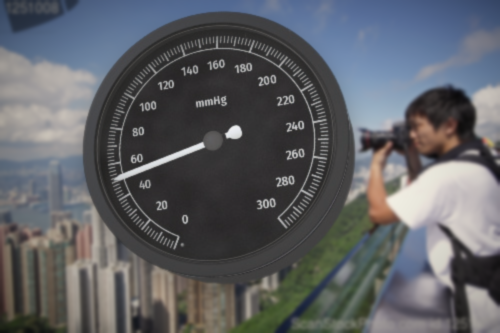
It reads 50 mmHg
